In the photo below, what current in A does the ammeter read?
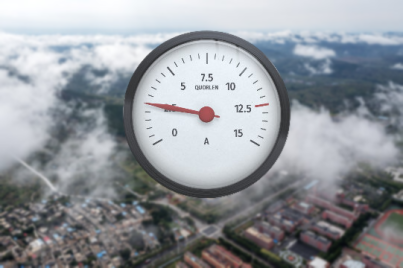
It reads 2.5 A
